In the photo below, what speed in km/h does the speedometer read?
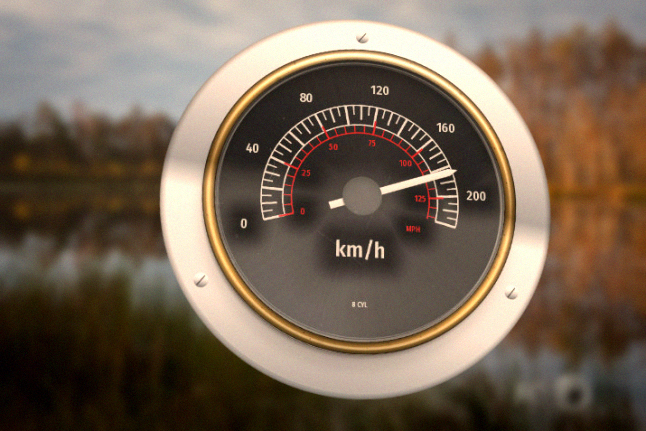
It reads 185 km/h
